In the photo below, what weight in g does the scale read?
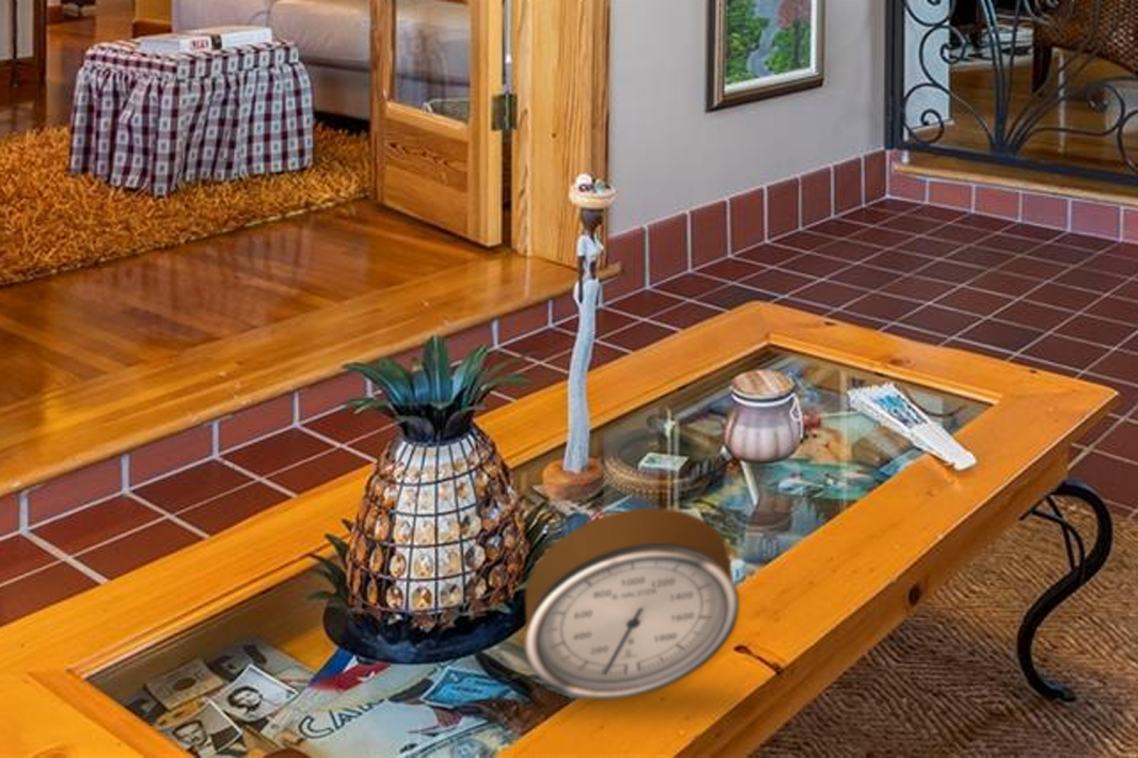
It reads 100 g
